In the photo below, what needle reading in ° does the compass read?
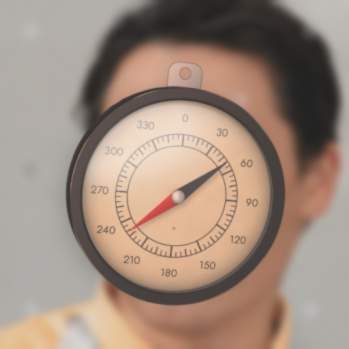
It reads 230 °
